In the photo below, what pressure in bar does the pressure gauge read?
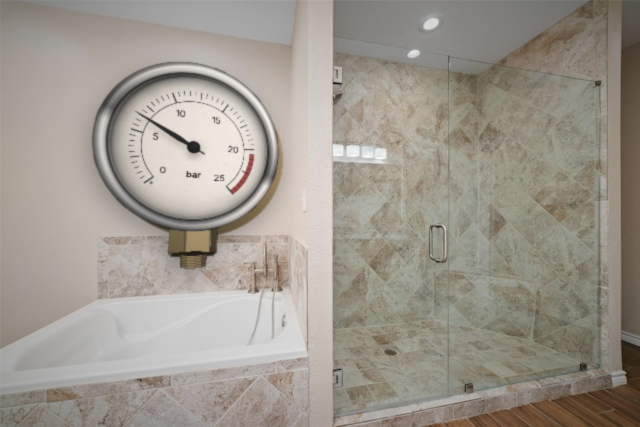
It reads 6.5 bar
